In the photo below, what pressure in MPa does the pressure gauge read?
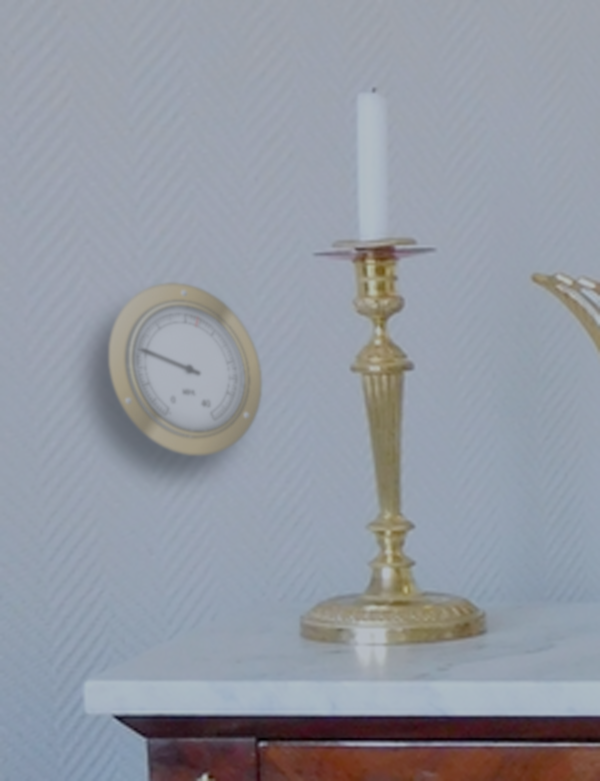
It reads 10 MPa
